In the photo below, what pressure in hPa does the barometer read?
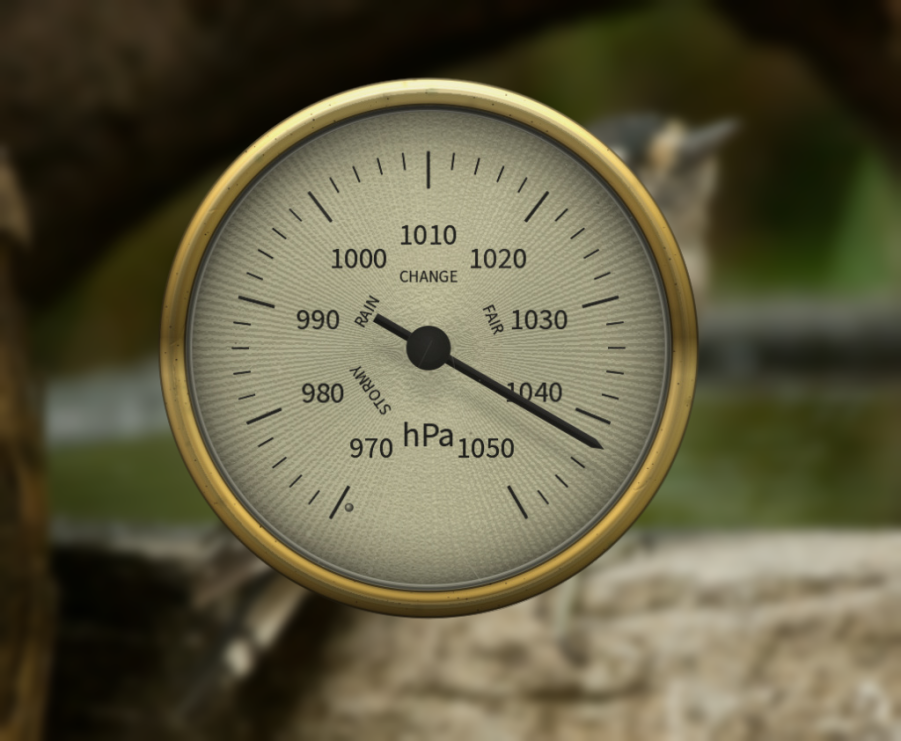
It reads 1042 hPa
